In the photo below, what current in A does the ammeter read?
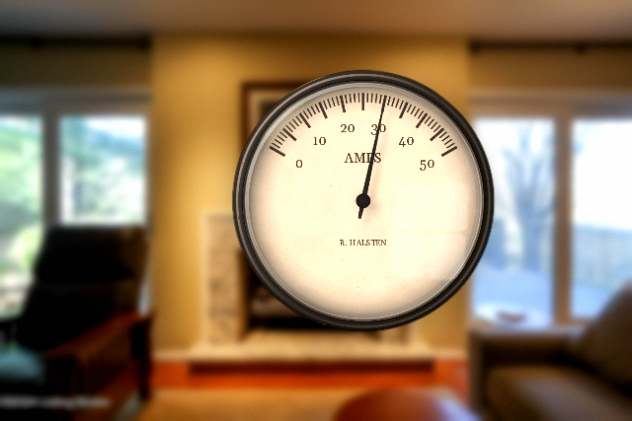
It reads 30 A
